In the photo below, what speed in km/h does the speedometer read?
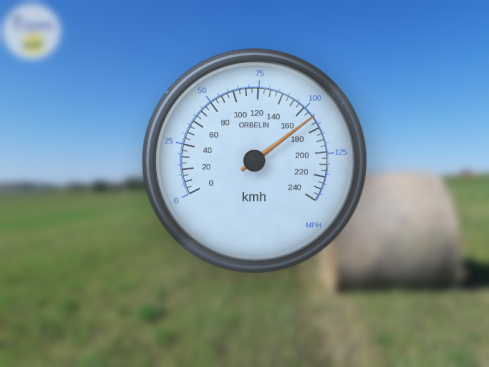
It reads 170 km/h
